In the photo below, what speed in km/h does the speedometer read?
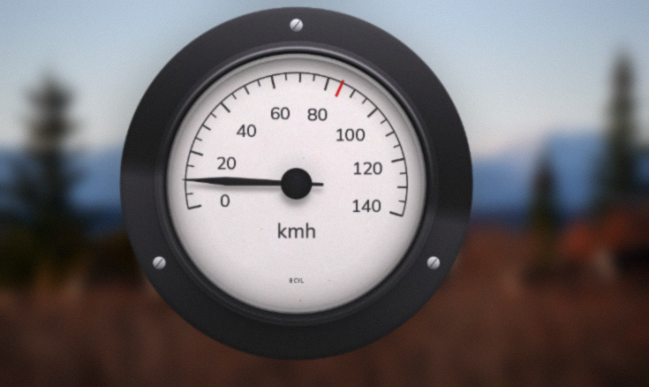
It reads 10 km/h
